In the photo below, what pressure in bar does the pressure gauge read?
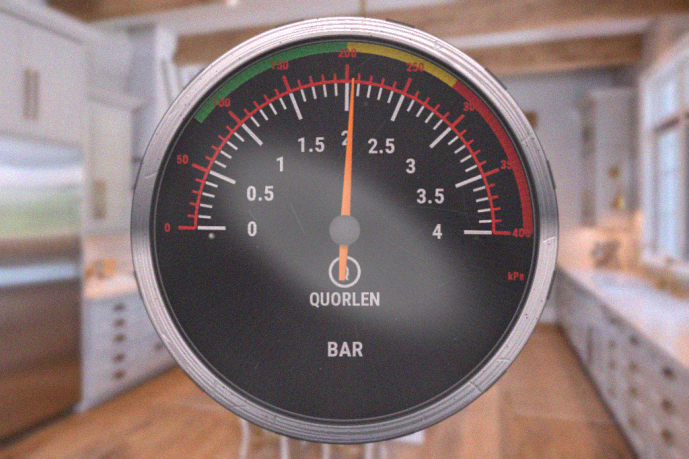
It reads 2.05 bar
